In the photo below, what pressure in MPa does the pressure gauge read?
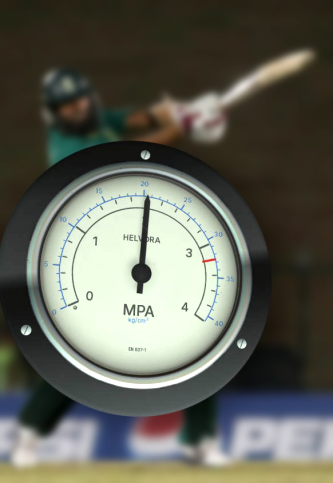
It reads 2 MPa
